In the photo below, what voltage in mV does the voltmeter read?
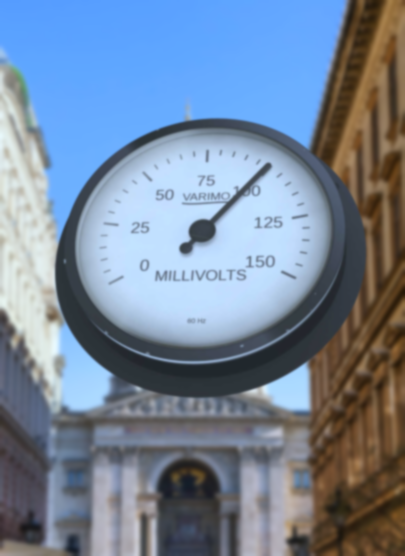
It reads 100 mV
